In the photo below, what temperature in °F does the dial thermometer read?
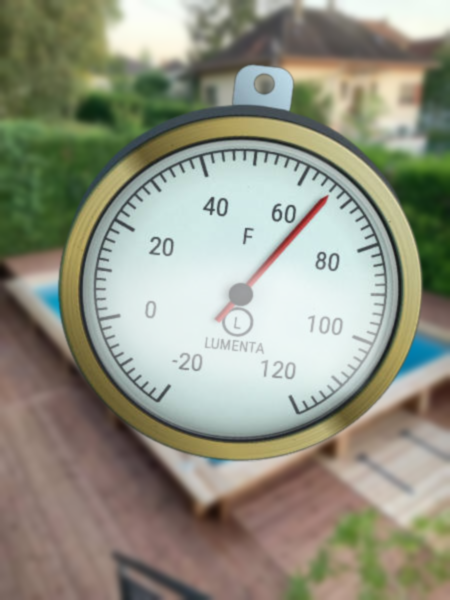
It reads 66 °F
